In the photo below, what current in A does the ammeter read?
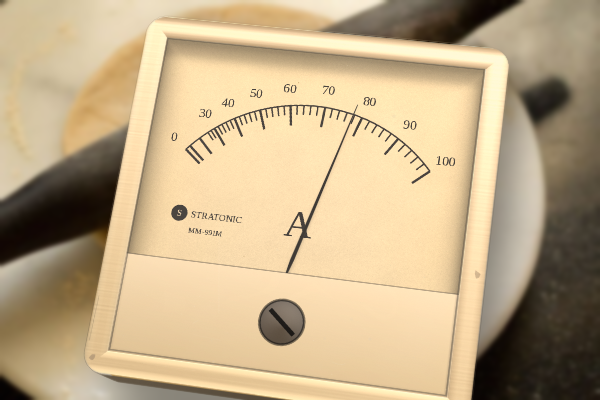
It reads 78 A
